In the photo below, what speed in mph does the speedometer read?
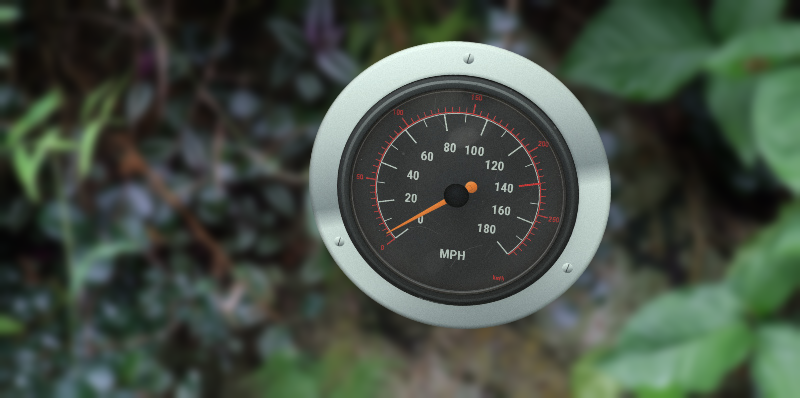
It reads 5 mph
